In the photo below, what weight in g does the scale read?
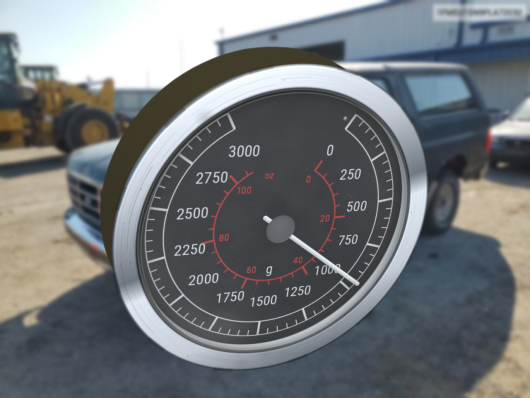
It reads 950 g
